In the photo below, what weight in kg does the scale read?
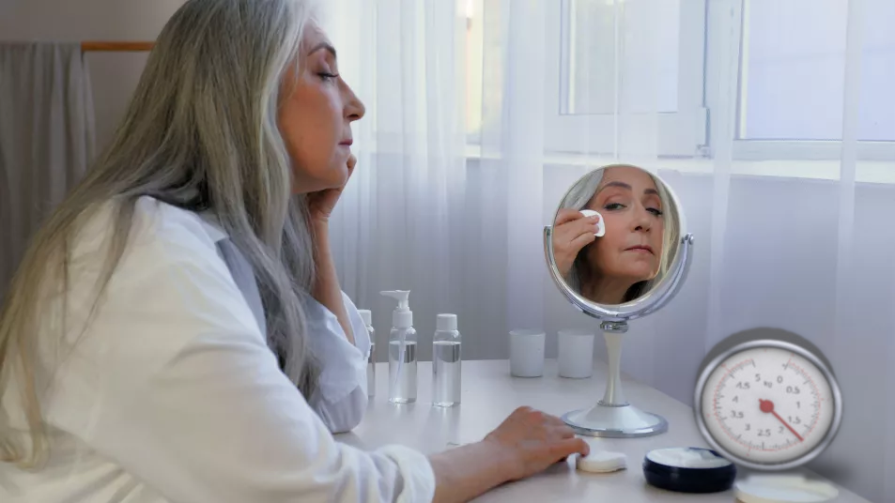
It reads 1.75 kg
